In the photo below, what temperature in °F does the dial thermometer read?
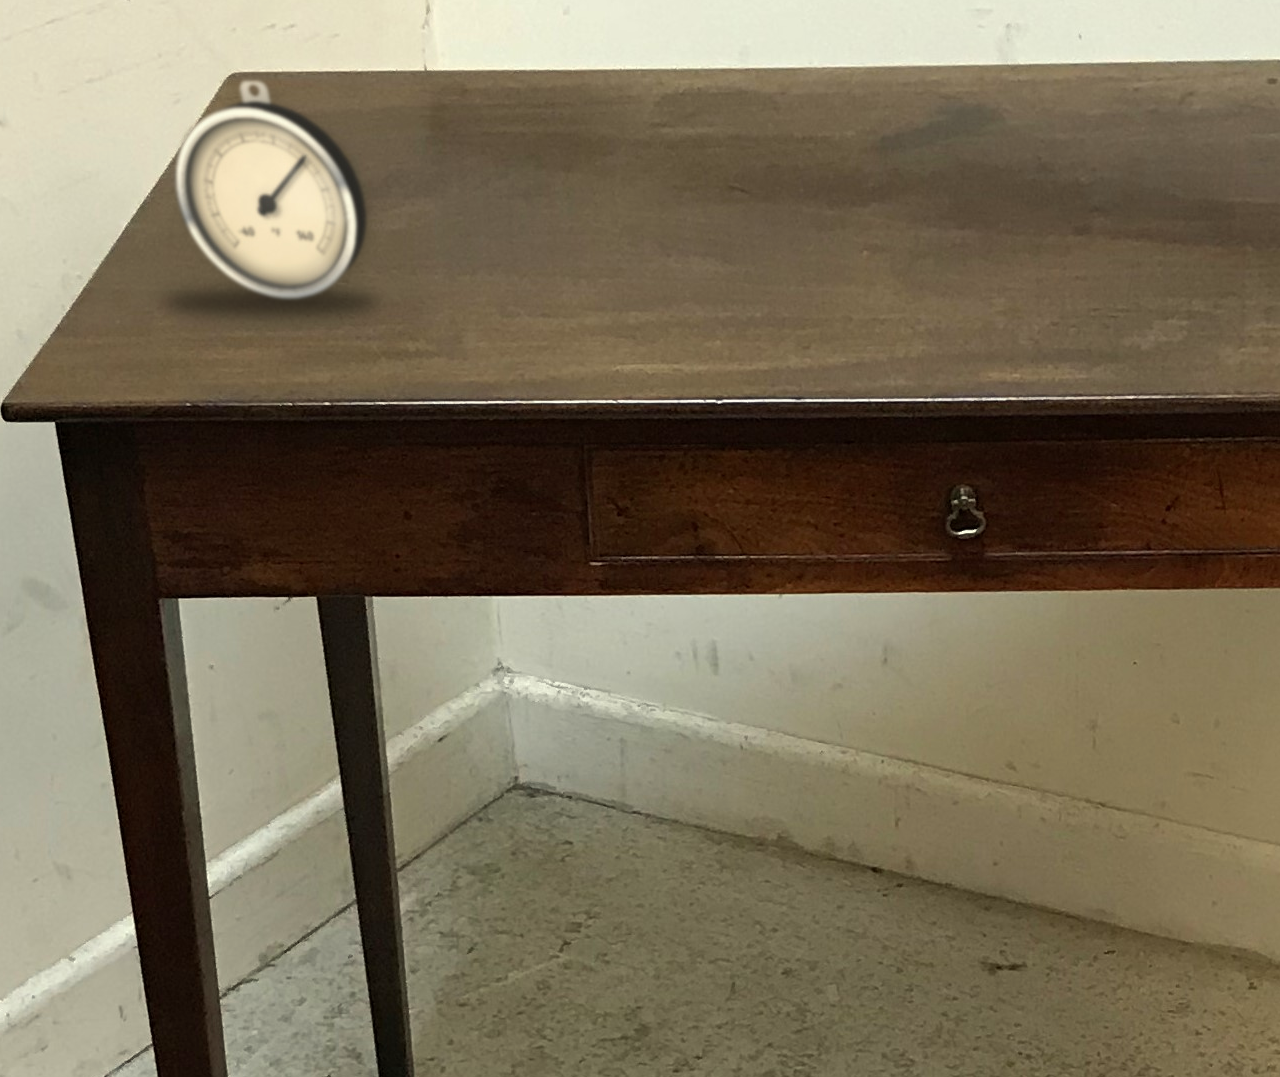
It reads 80 °F
